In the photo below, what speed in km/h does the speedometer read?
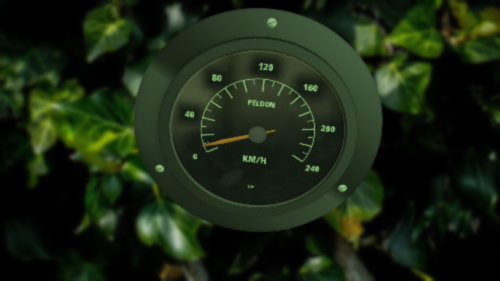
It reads 10 km/h
